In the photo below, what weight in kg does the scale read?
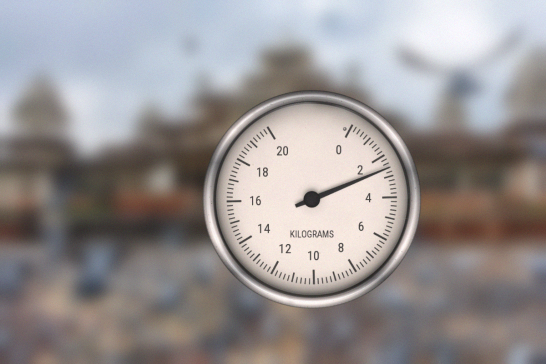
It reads 2.6 kg
